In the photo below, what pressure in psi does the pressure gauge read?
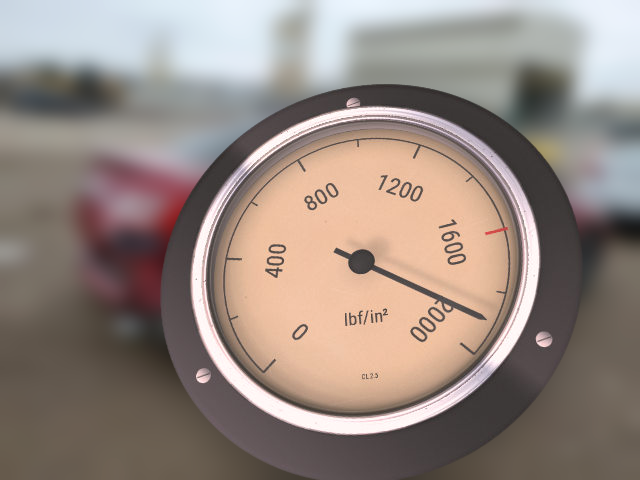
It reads 1900 psi
